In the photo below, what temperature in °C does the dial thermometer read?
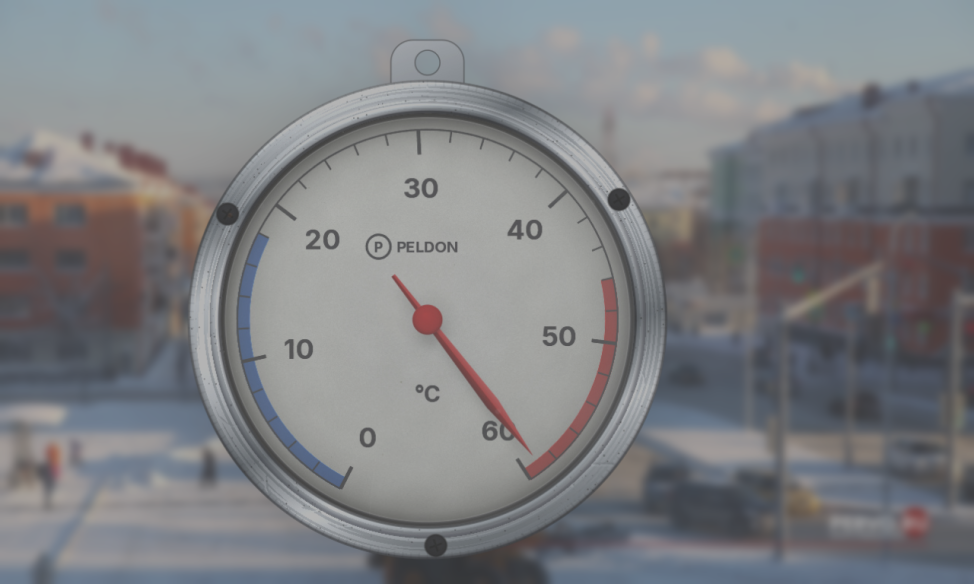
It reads 59 °C
